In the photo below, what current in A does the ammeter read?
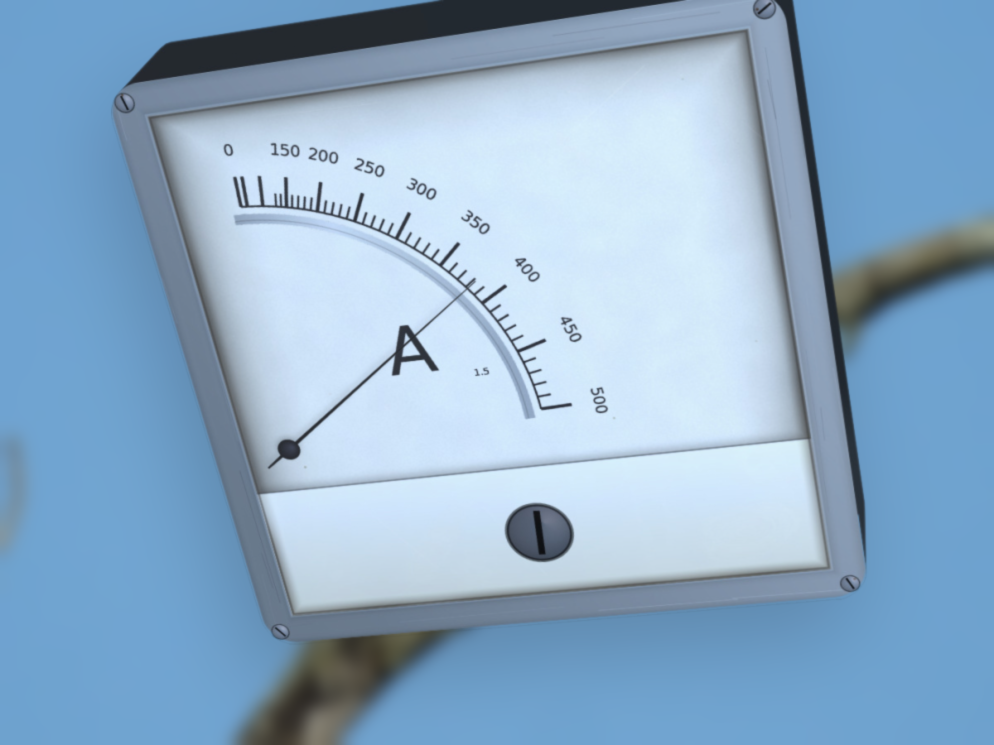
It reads 380 A
